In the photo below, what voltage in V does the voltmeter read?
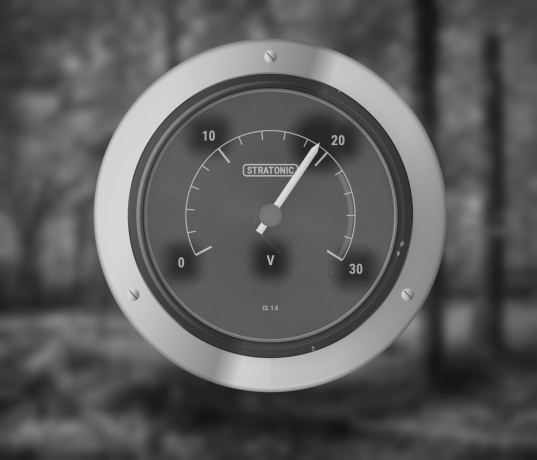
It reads 19 V
